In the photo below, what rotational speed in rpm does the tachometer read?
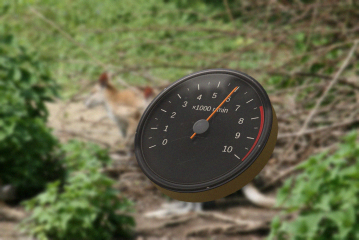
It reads 6000 rpm
